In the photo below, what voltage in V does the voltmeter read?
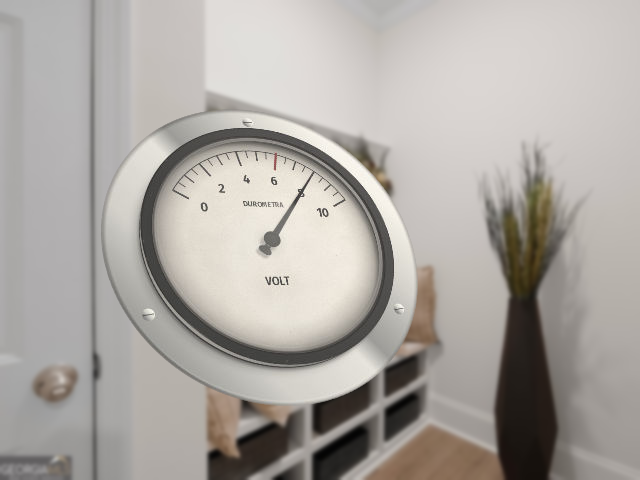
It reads 8 V
